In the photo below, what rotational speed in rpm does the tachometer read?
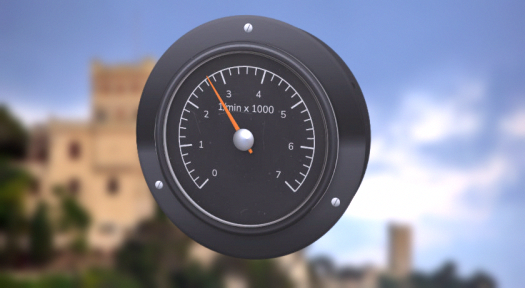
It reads 2700 rpm
